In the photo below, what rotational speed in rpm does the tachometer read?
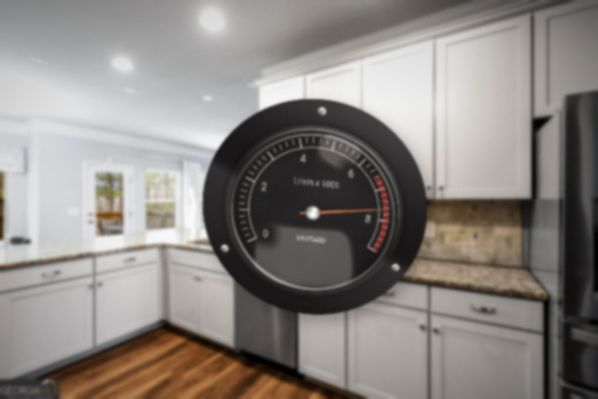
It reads 7600 rpm
